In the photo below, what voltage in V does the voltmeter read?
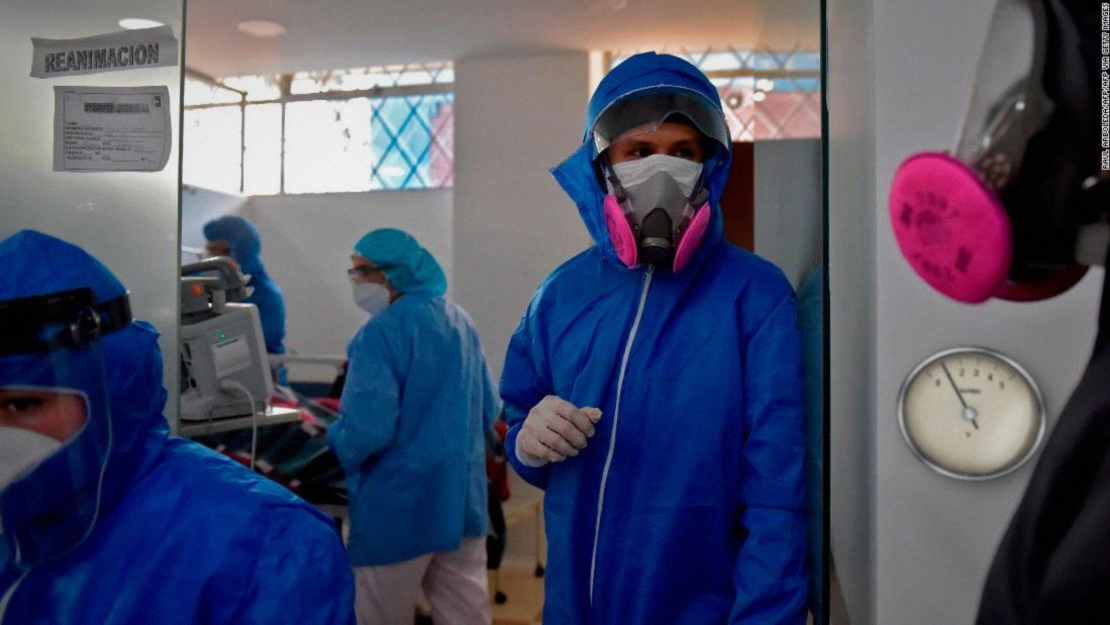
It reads 1 V
